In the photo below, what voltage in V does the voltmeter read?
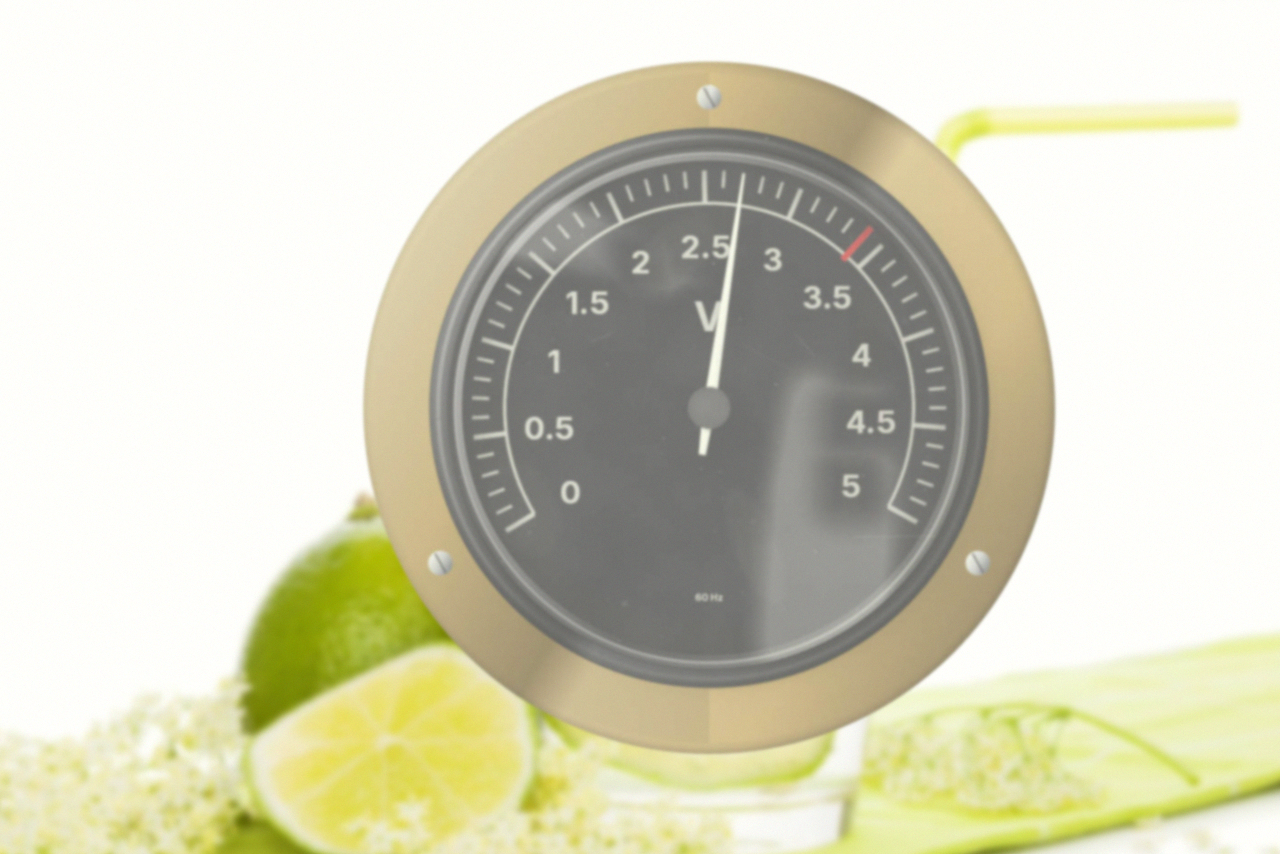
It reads 2.7 V
